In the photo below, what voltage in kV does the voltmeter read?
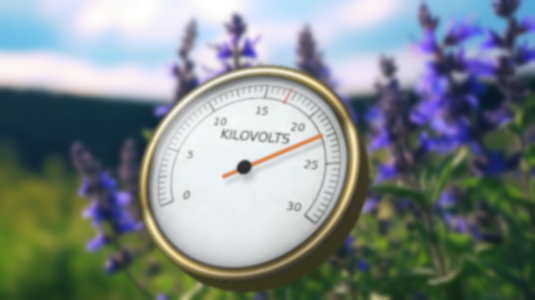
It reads 22.5 kV
